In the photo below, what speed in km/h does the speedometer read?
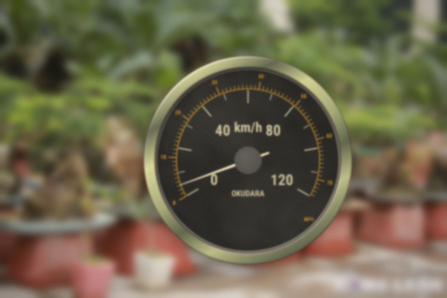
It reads 5 km/h
